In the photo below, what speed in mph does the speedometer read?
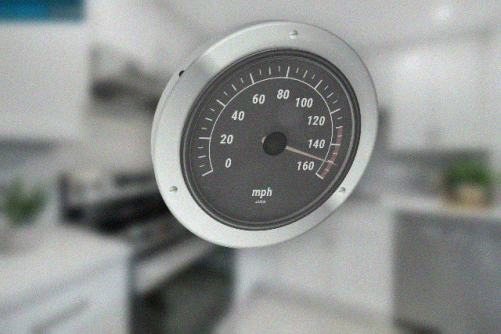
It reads 150 mph
